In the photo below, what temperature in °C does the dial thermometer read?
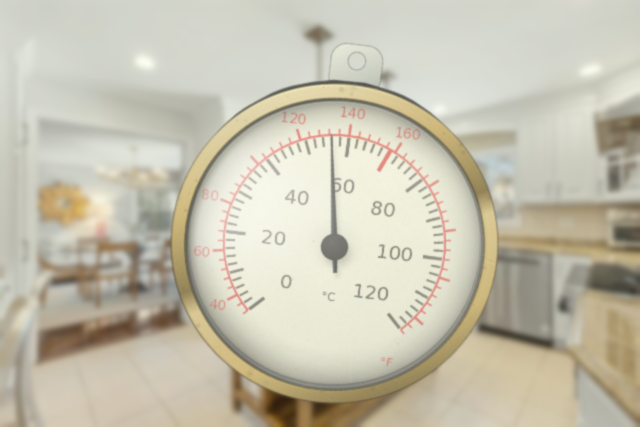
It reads 56 °C
